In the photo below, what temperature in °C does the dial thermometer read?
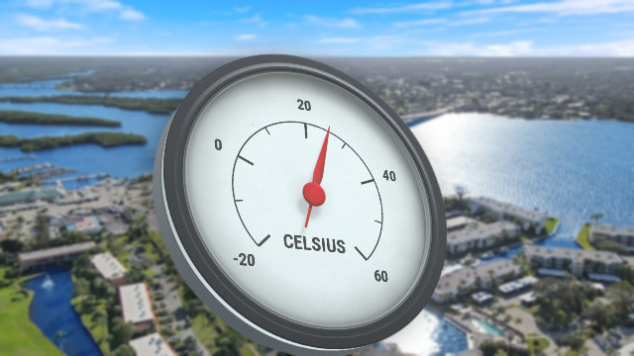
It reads 25 °C
